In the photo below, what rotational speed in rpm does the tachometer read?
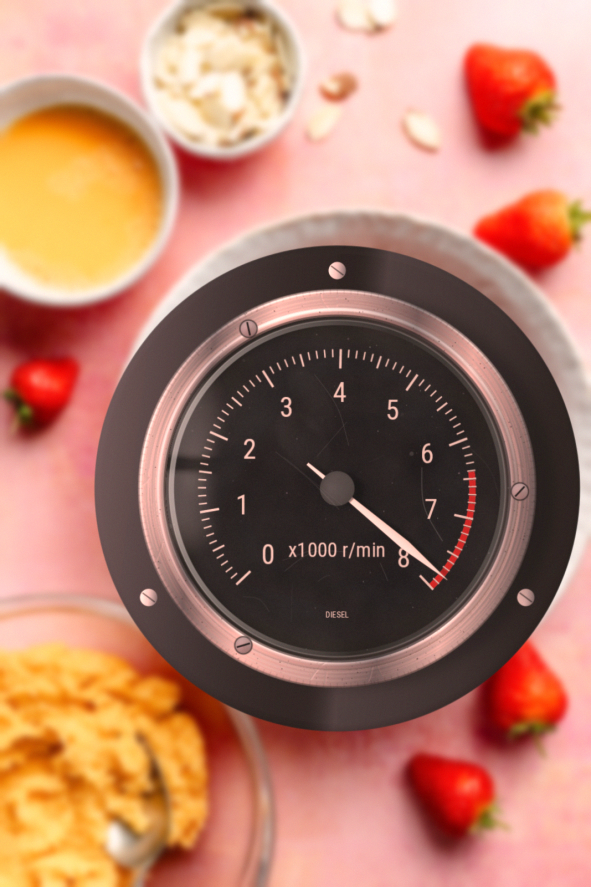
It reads 7800 rpm
